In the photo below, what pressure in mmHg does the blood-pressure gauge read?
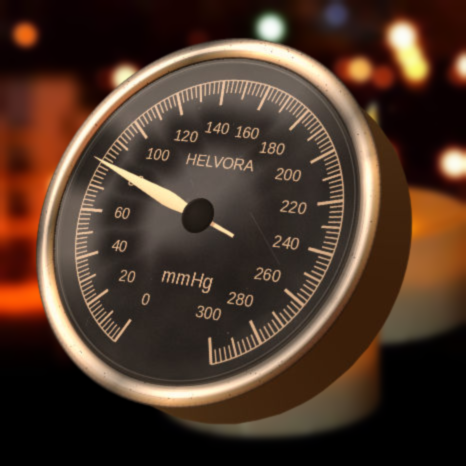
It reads 80 mmHg
